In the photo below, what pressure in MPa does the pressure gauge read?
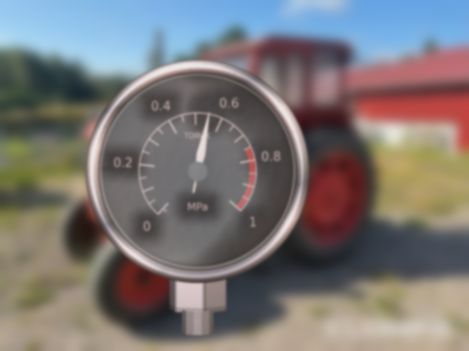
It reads 0.55 MPa
